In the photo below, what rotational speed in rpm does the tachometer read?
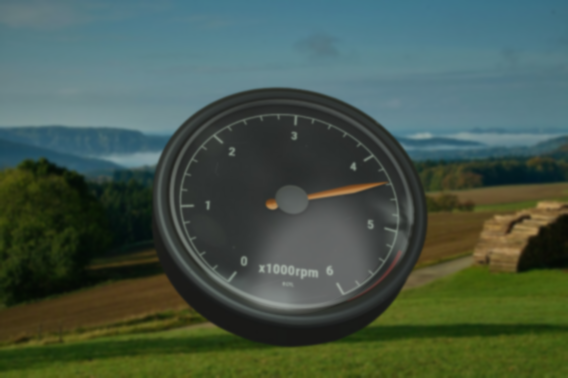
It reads 4400 rpm
